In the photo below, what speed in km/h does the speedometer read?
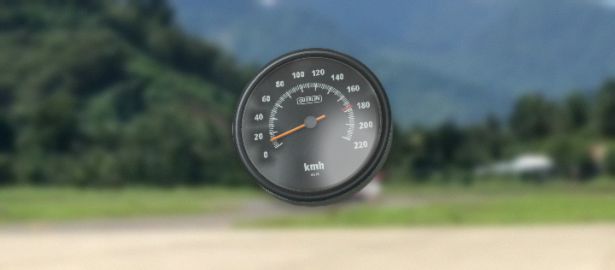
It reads 10 km/h
